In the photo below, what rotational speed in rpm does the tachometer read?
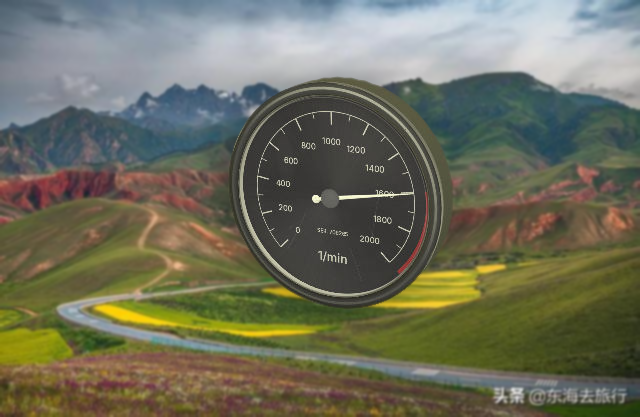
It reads 1600 rpm
